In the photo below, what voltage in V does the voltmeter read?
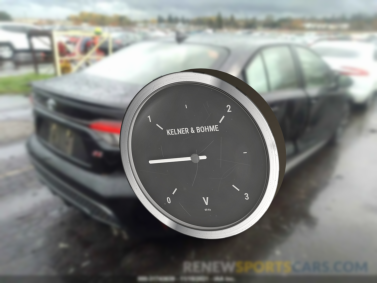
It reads 0.5 V
